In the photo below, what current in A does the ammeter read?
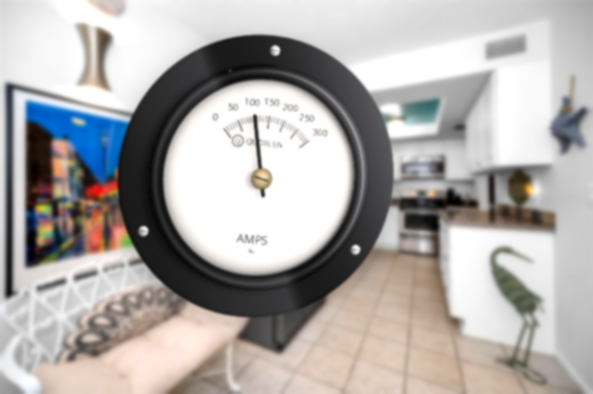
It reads 100 A
